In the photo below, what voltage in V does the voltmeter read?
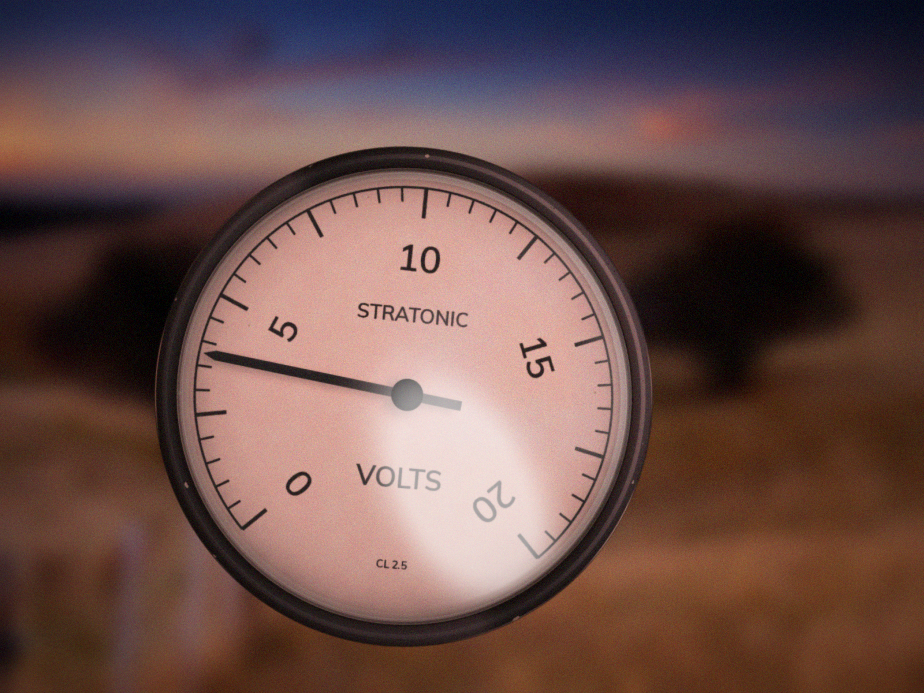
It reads 3.75 V
